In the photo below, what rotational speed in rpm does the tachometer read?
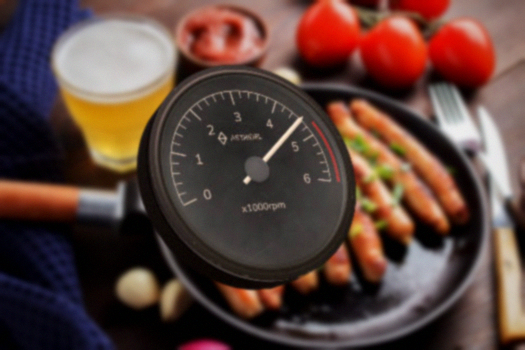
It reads 4600 rpm
